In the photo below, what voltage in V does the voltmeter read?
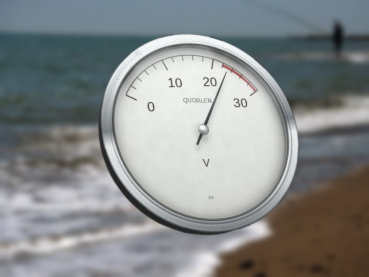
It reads 23 V
